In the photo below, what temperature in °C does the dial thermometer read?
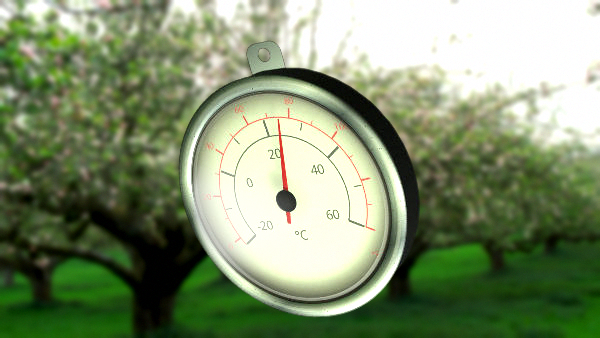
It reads 25 °C
